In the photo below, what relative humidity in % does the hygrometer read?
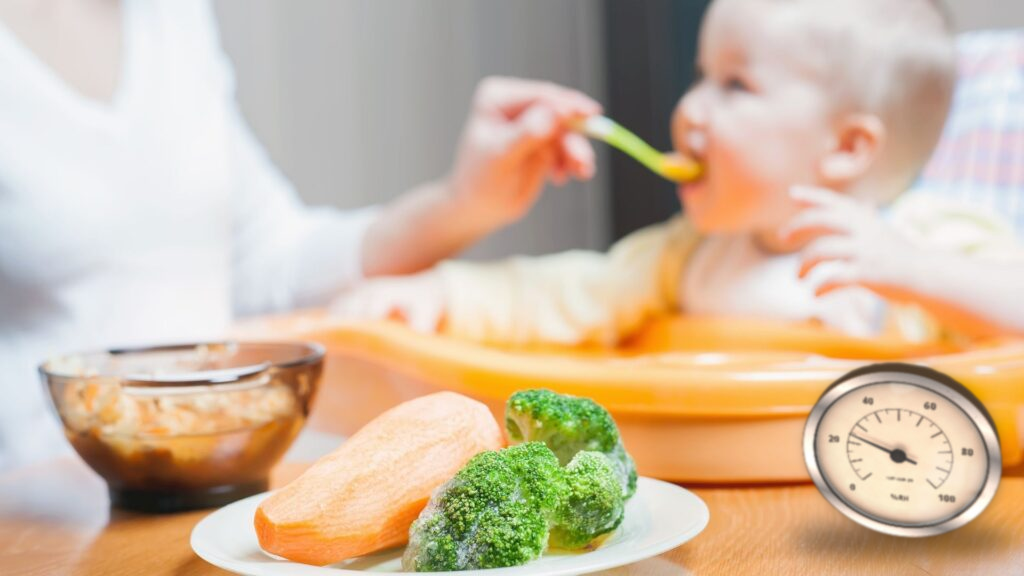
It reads 25 %
